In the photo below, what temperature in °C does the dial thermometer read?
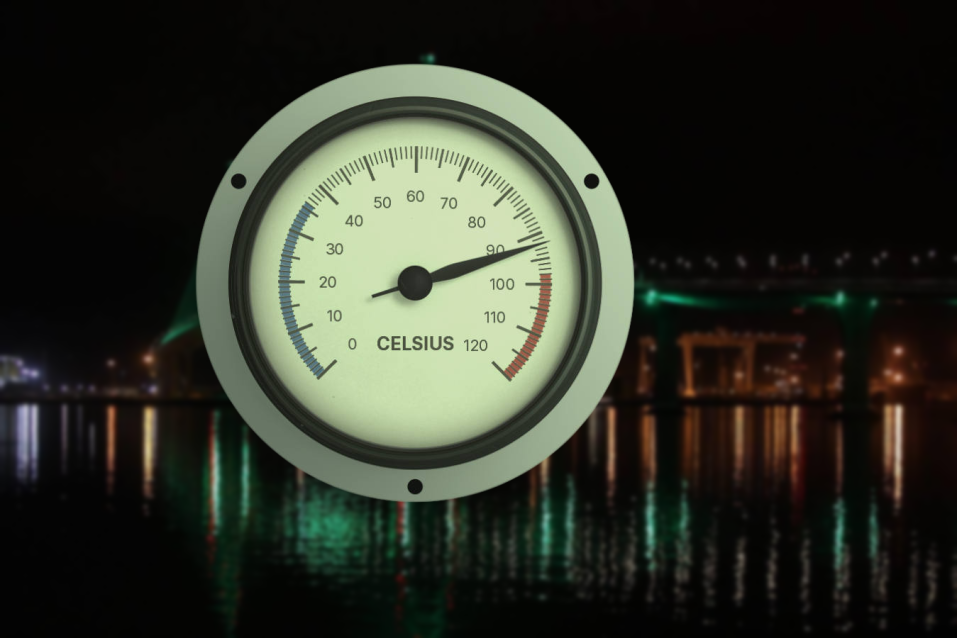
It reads 92 °C
